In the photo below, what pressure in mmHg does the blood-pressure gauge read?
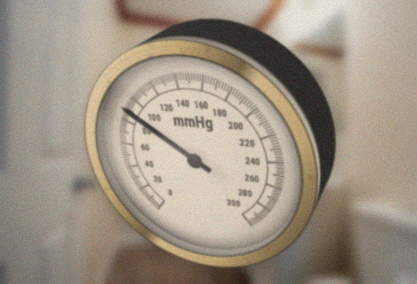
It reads 90 mmHg
